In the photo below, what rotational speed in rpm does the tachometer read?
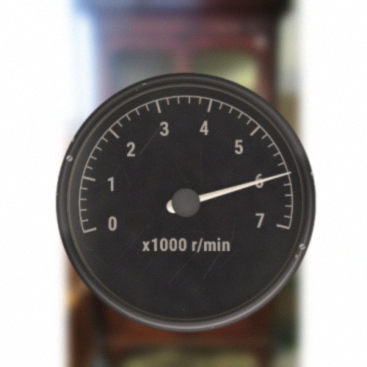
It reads 6000 rpm
